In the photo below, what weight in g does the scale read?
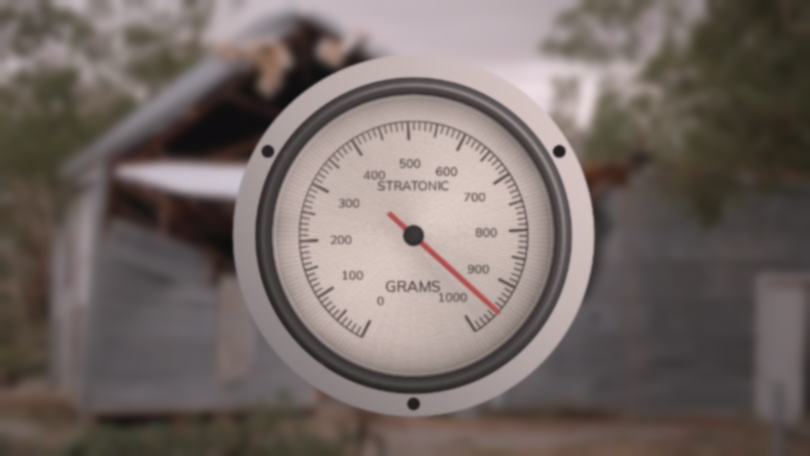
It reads 950 g
